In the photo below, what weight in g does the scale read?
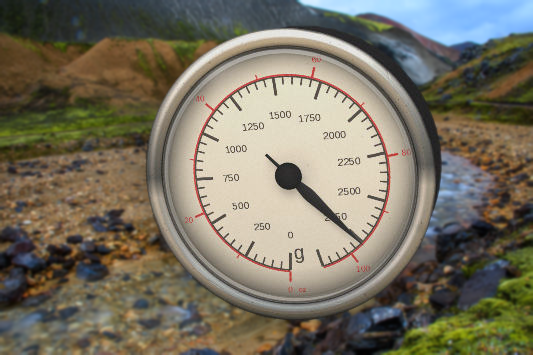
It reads 2750 g
